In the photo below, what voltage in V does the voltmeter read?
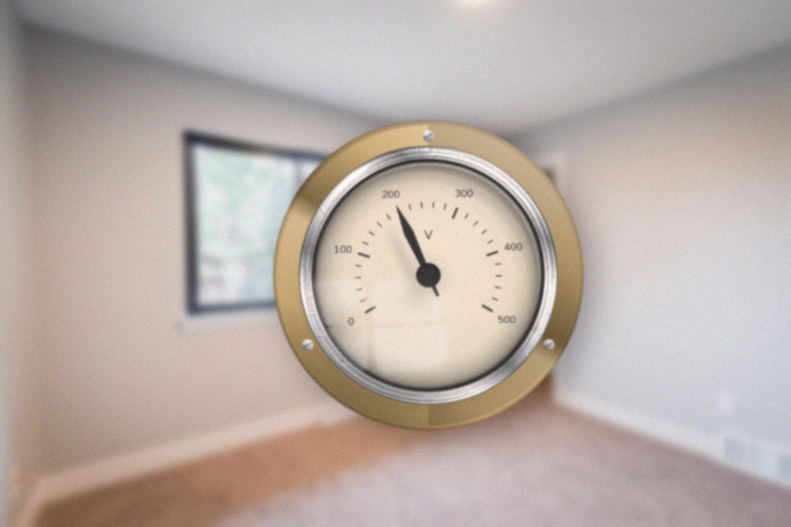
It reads 200 V
